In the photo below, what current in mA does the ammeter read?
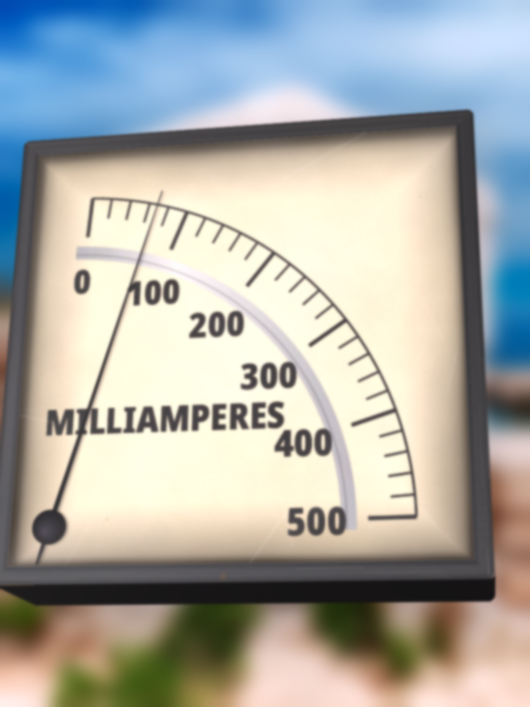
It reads 70 mA
